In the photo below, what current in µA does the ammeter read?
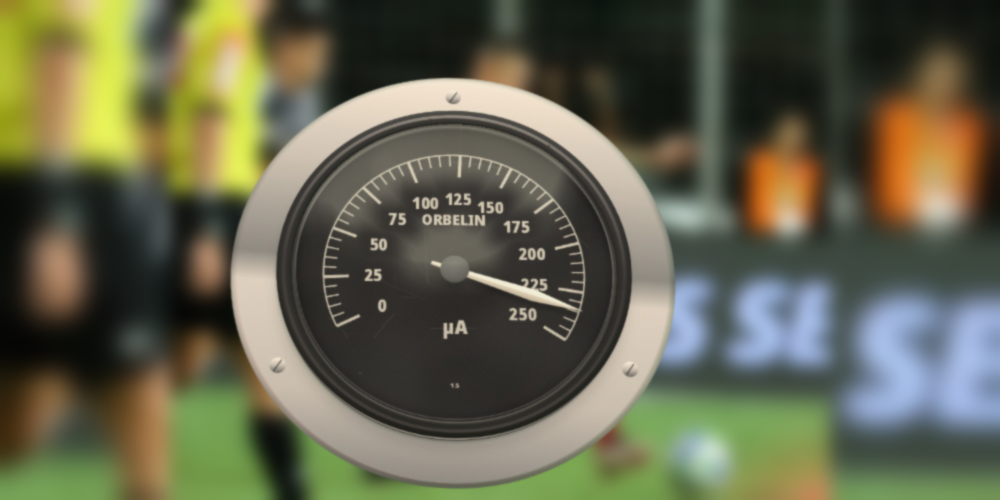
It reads 235 µA
